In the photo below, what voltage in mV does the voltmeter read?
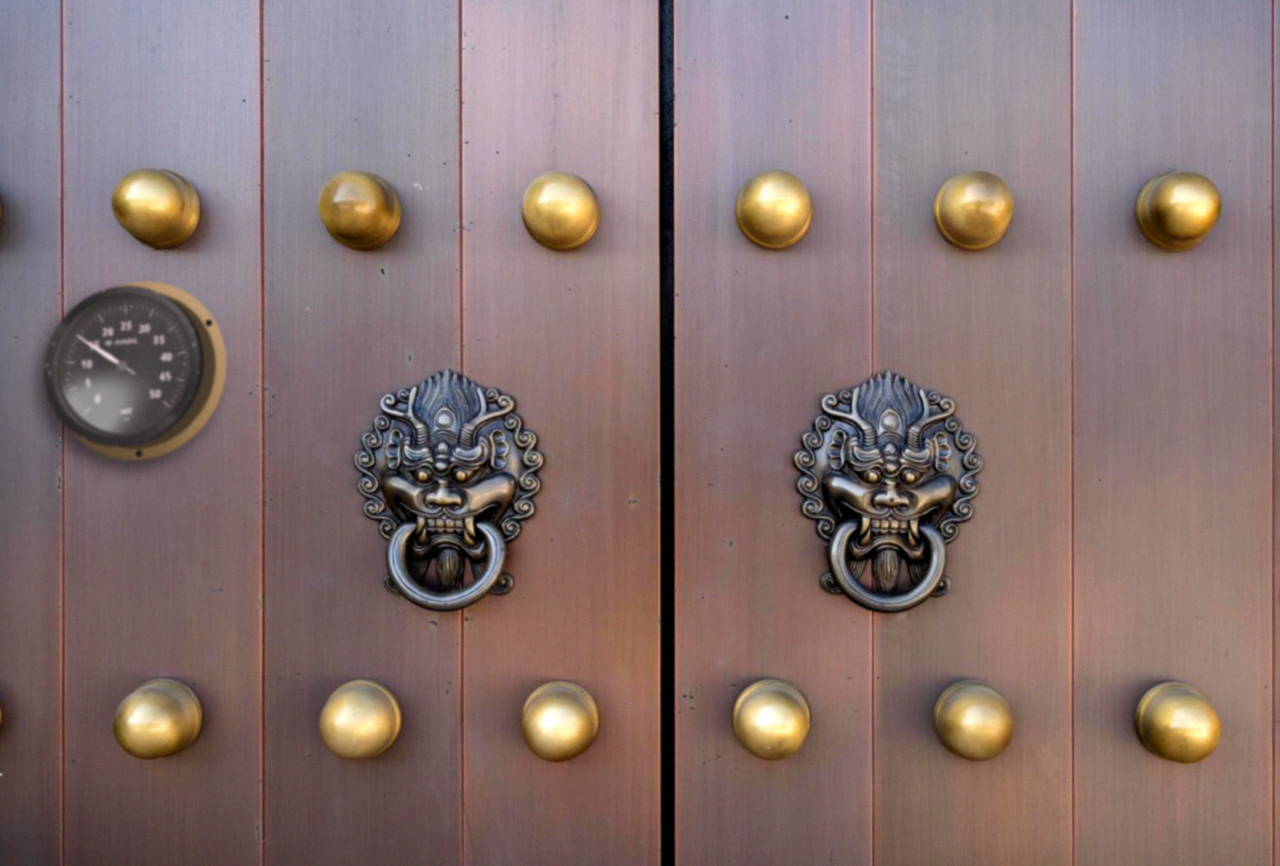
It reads 15 mV
